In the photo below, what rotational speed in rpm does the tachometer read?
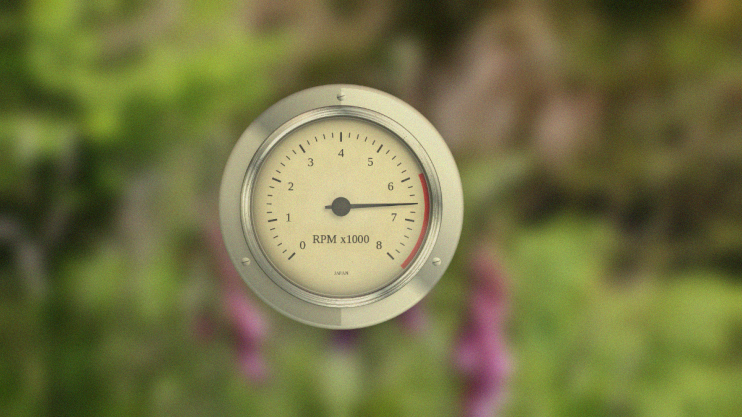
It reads 6600 rpm
